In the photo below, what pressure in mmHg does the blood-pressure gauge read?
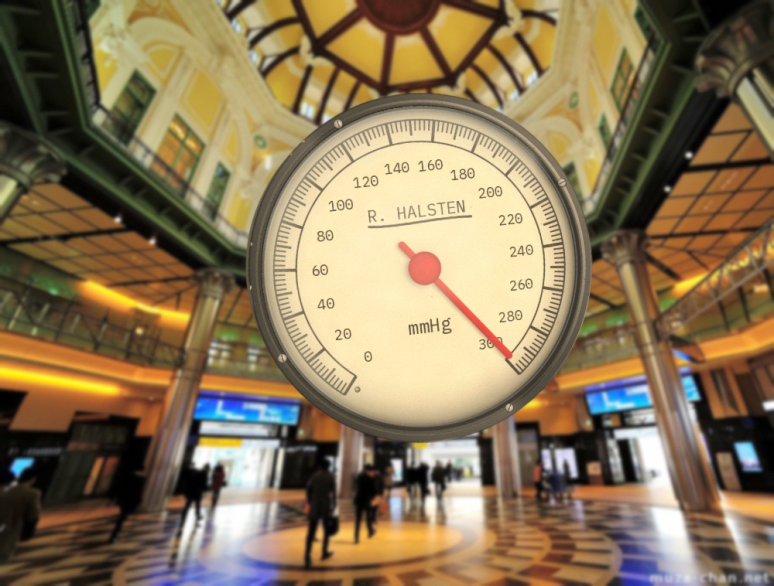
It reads 298 mmHg
